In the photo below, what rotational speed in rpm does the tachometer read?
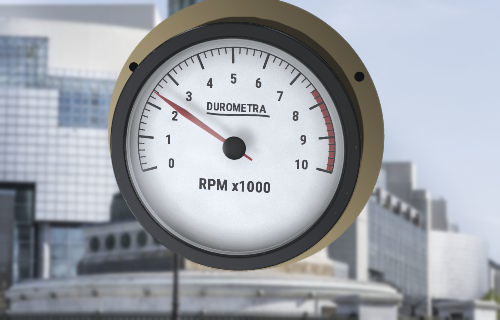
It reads 2400 rpm
